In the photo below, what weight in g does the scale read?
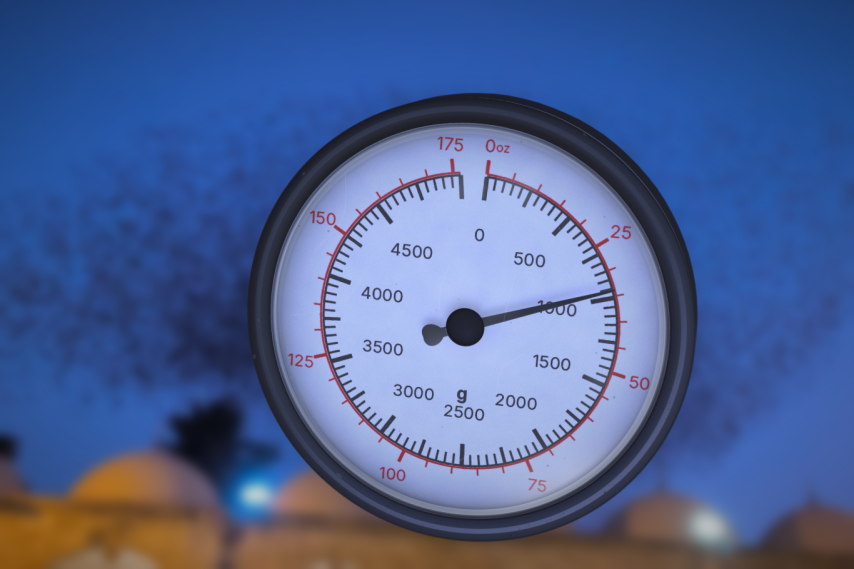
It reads 950 g
